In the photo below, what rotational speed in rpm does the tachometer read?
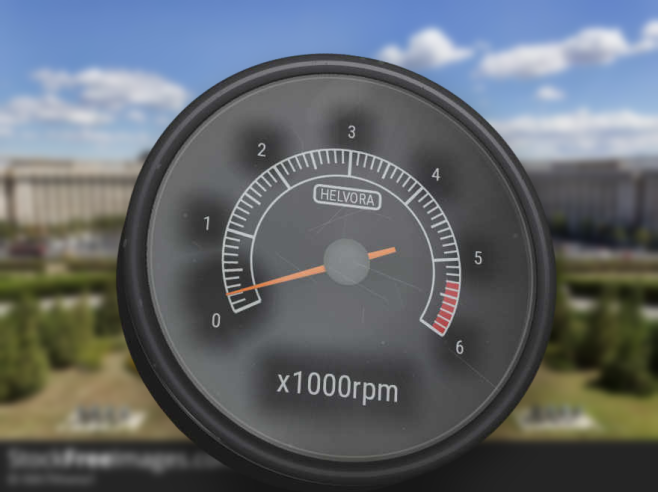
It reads 200 rpm
